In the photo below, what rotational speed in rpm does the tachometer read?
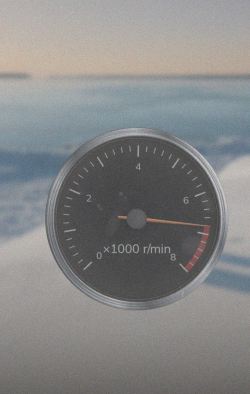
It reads 6800 rpm
